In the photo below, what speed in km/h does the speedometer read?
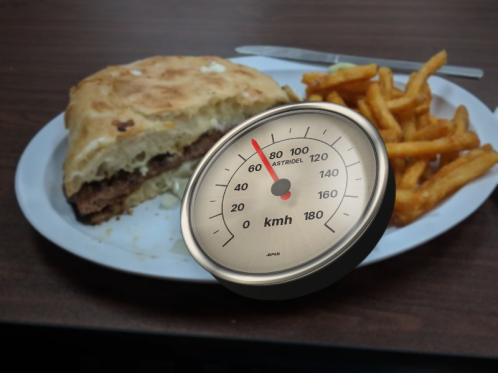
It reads 70 km/h
